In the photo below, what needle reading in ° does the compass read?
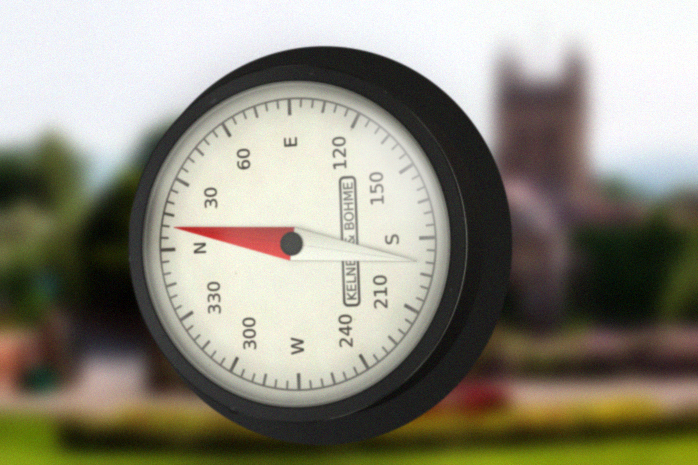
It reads 10 °
